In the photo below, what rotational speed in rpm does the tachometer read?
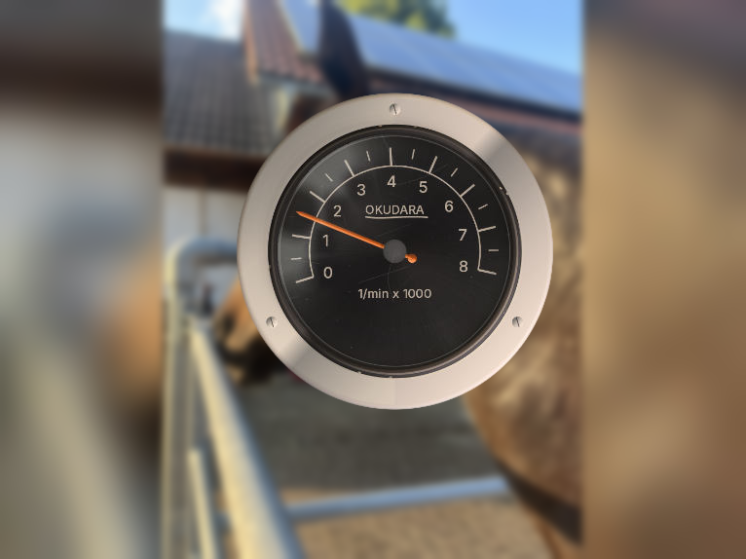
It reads 1500 rpm
